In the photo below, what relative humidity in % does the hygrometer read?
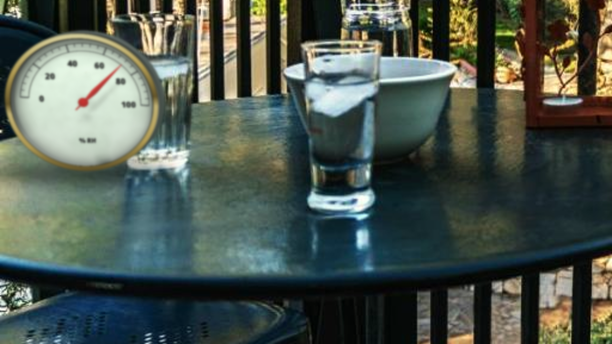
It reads 72 %
